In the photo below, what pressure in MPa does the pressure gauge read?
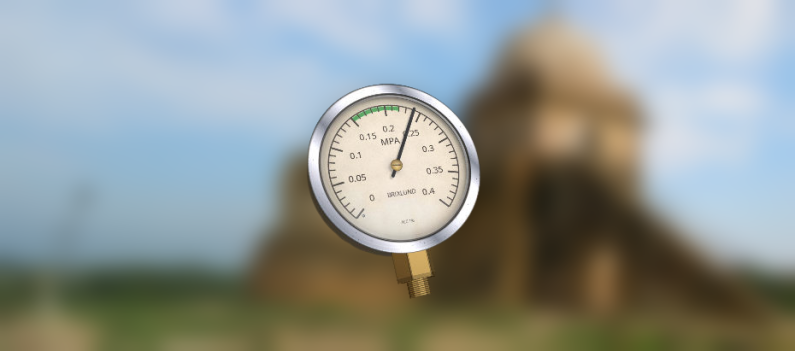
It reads 0.24 MPa
